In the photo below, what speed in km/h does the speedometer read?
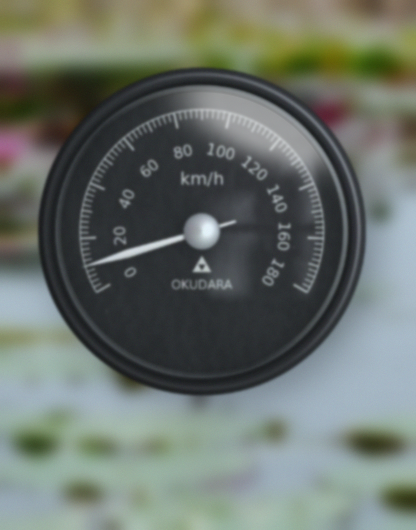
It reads 10 km/h
